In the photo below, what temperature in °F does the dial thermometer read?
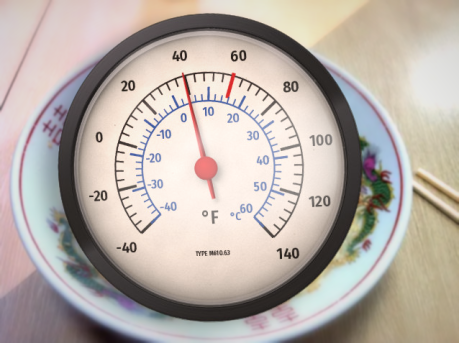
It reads 40 °F
